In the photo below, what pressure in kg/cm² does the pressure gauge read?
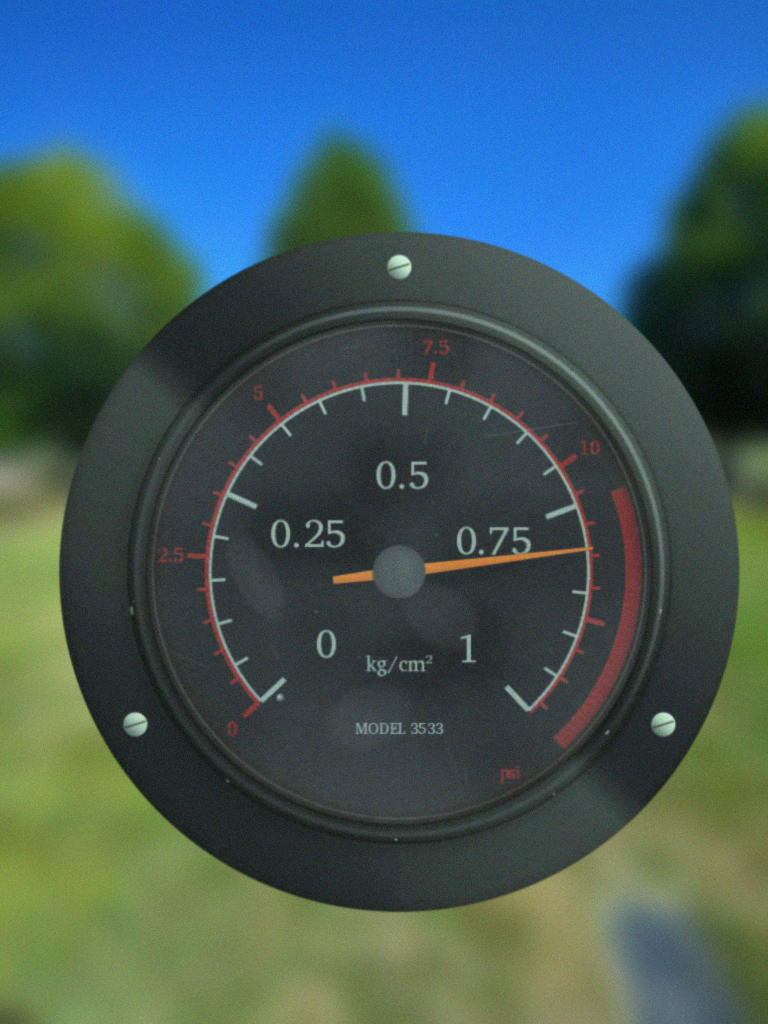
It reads 0.8 kg/cm²
